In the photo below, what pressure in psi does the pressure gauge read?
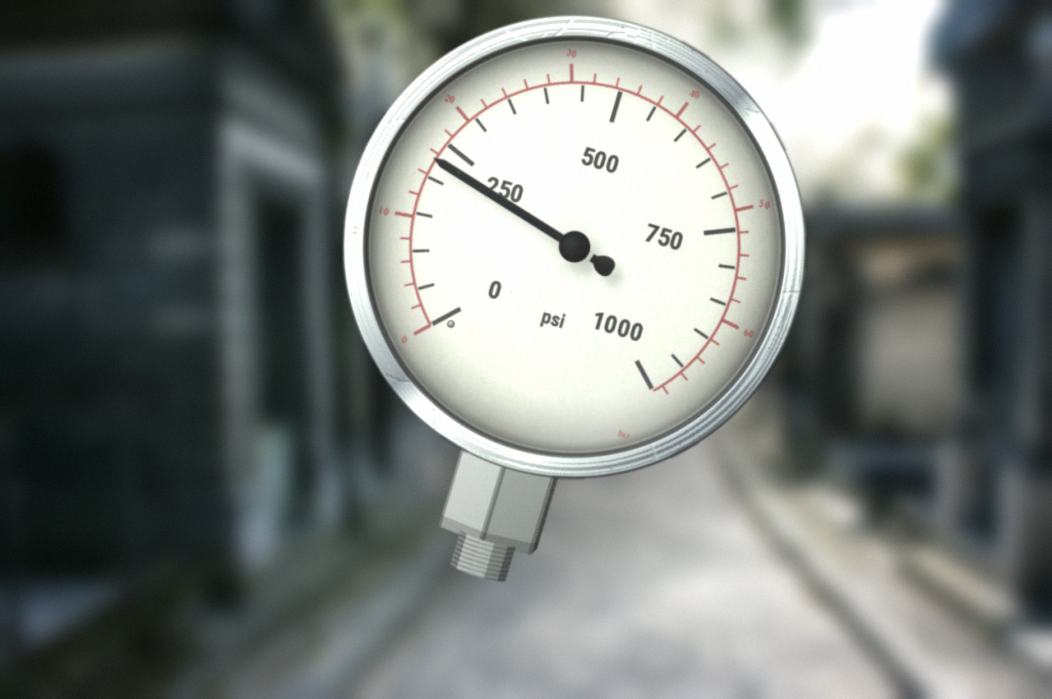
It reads 225 psi
